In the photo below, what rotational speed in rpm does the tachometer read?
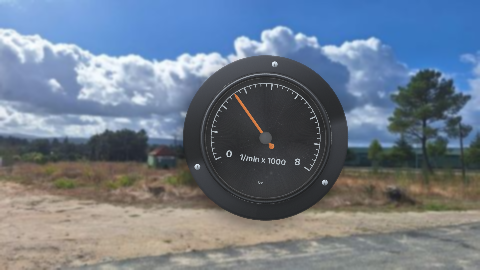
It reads 2600 rpm
